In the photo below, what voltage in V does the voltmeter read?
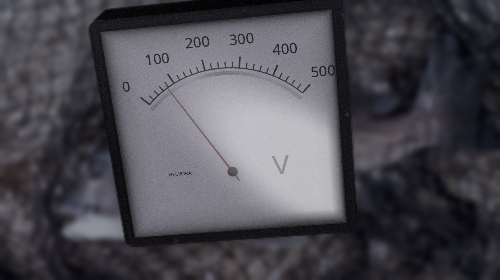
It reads 80 V
